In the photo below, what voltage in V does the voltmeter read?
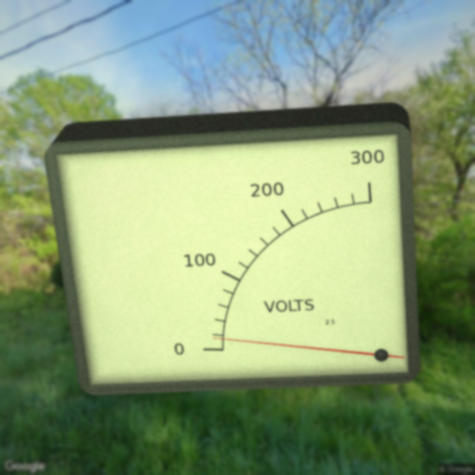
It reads 20 V
